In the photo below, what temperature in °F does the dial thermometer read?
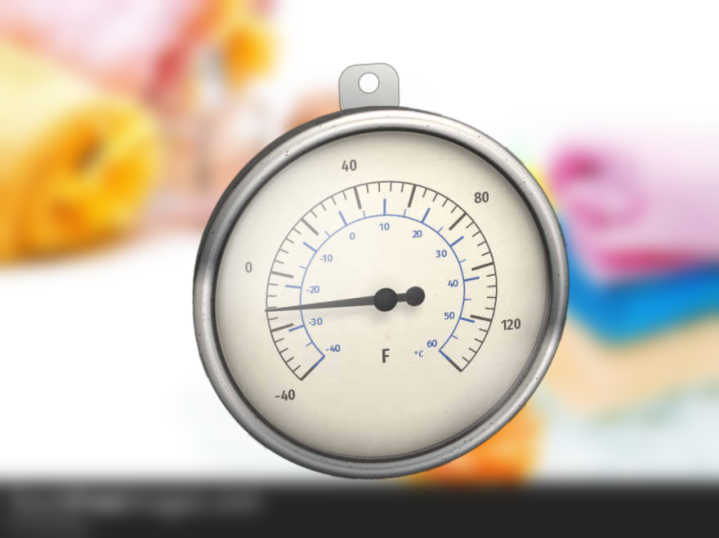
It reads -12 °F
